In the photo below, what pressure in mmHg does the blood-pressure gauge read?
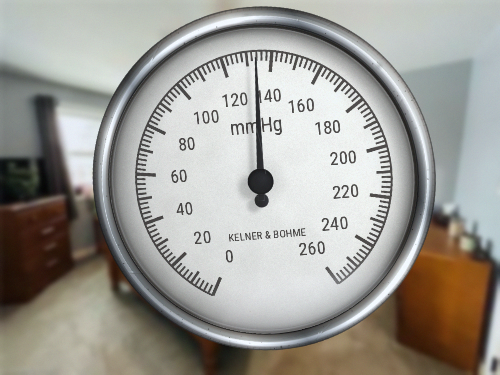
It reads 134 mmHg
